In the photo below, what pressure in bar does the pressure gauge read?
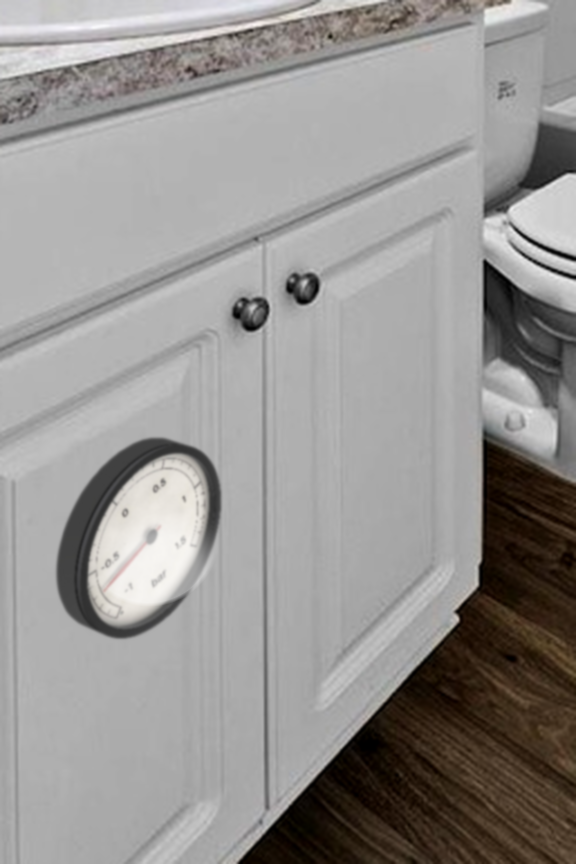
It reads -0.7 bar
